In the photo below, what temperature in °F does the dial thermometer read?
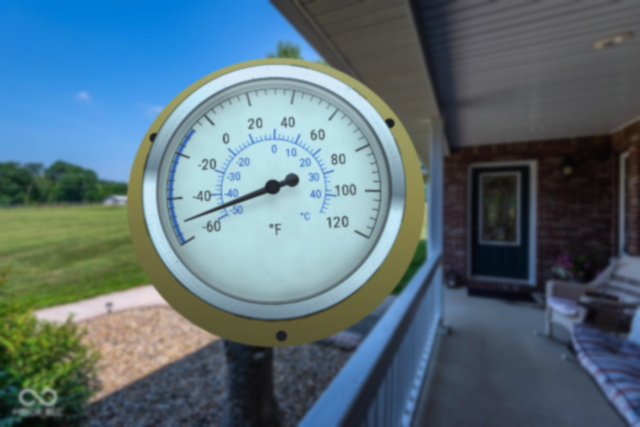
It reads -52 °F
